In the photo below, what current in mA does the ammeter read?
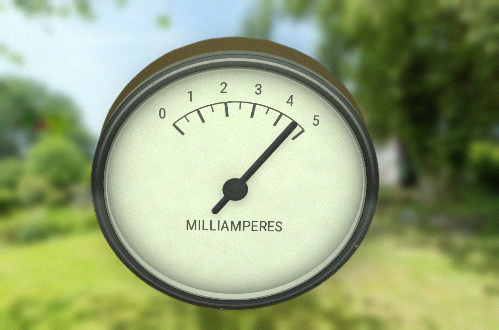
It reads 4.5 mA
